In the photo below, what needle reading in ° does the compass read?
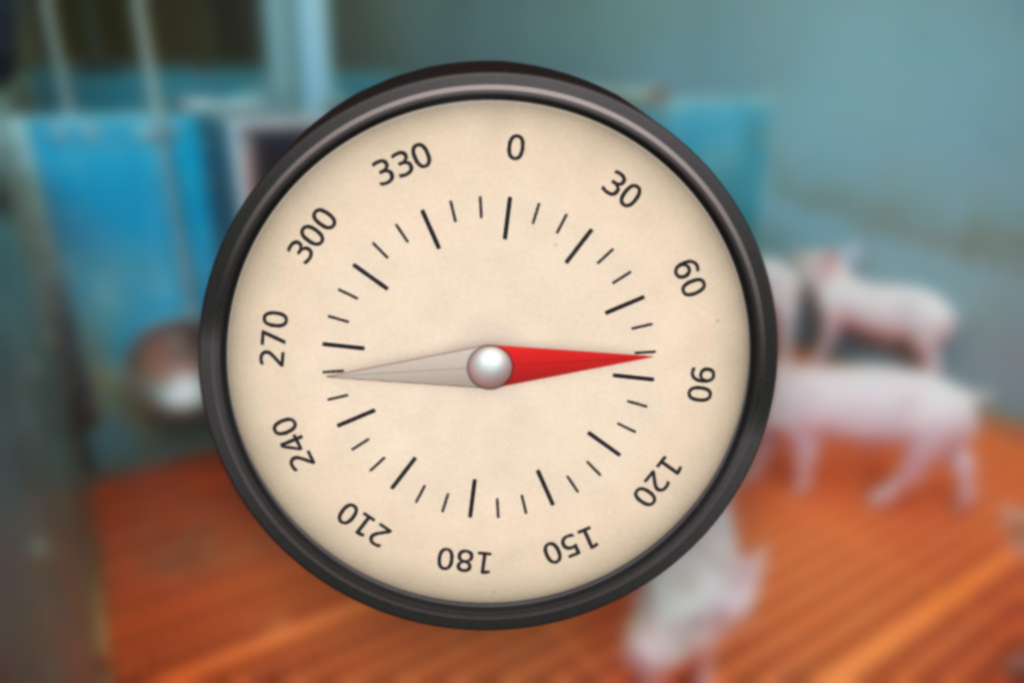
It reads 80 °
